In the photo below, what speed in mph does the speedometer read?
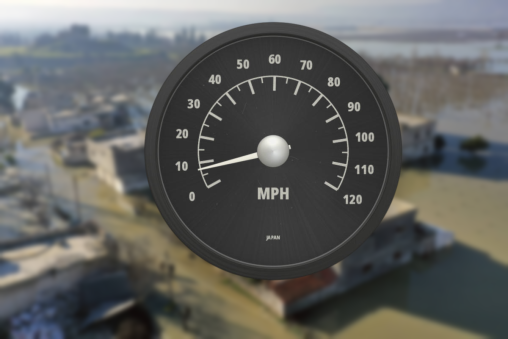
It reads 7.5 mph
